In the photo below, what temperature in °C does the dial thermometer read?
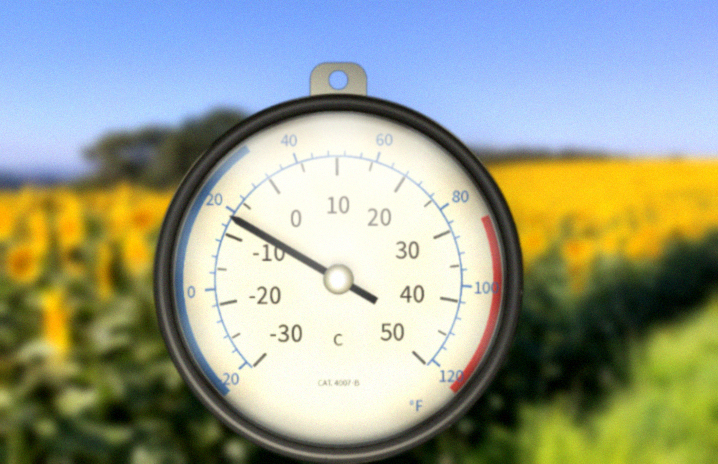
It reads -7.5 °C
